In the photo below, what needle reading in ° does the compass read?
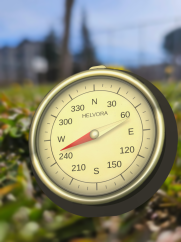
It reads 250 °
